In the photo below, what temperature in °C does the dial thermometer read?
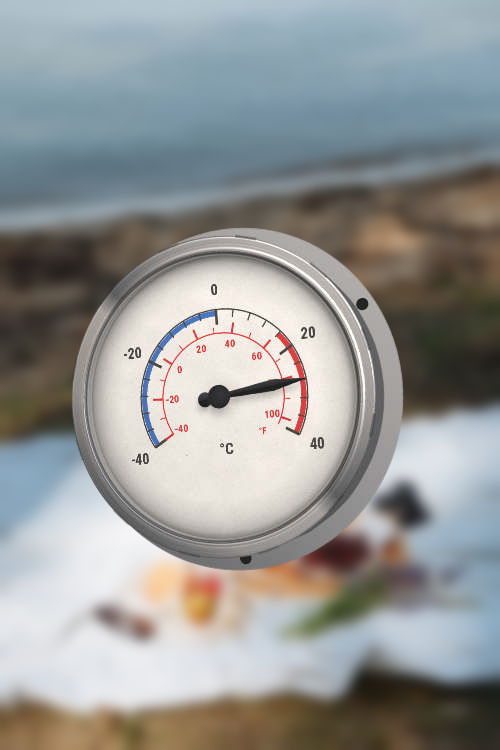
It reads 28 °C
